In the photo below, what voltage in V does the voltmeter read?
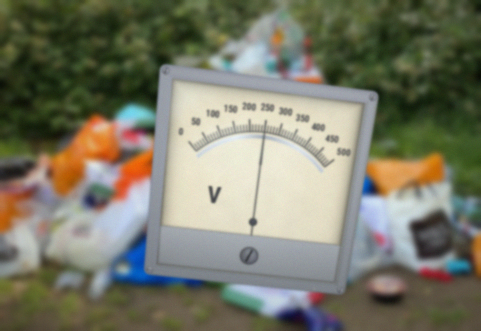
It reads 250 V
